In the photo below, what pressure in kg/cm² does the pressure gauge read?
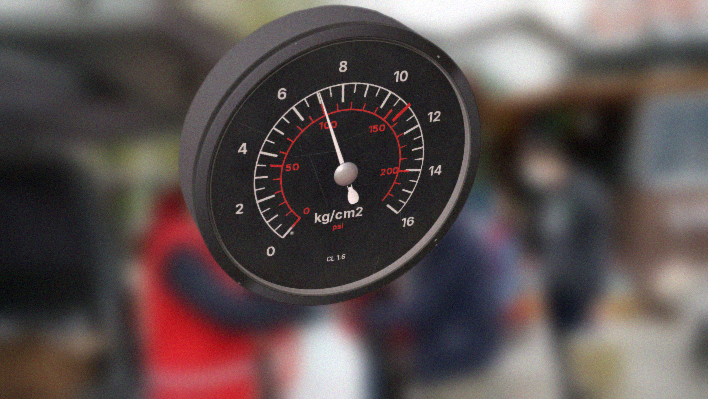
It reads 7 kg/cm²
